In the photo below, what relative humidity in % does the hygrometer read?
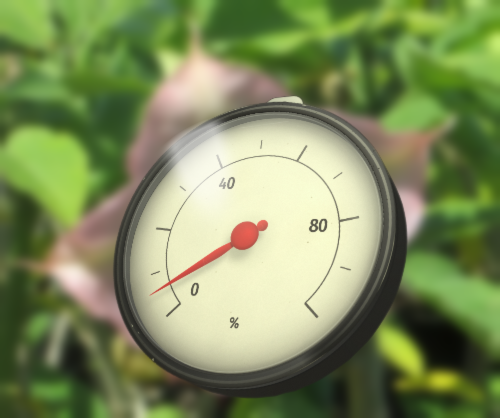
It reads 5 %
